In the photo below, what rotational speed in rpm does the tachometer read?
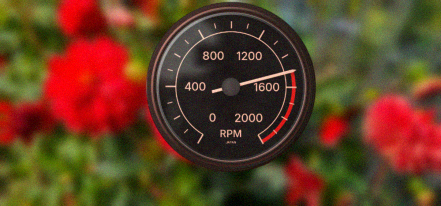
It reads 1500 rpm
